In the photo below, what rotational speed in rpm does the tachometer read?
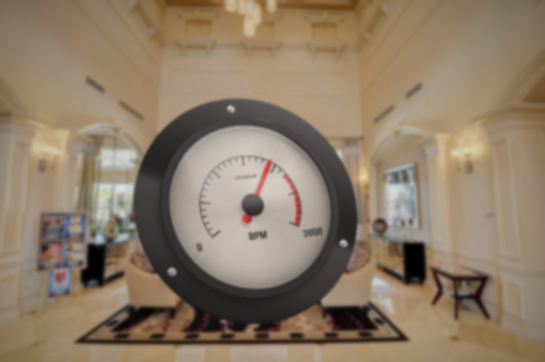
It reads 1900 rpm
